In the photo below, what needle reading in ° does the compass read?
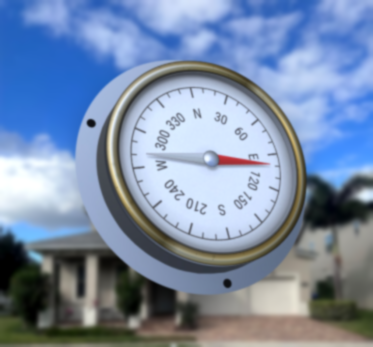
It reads 100 °
